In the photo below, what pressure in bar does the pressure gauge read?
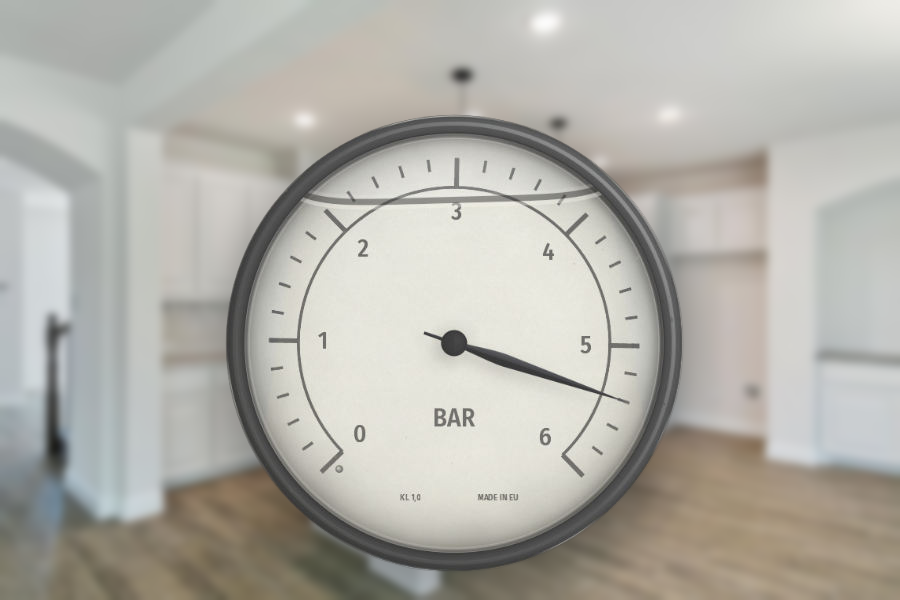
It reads 5.4 bar
